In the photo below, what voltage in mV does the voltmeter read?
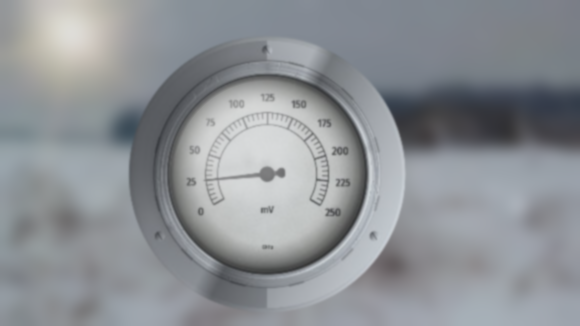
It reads 25 mV
